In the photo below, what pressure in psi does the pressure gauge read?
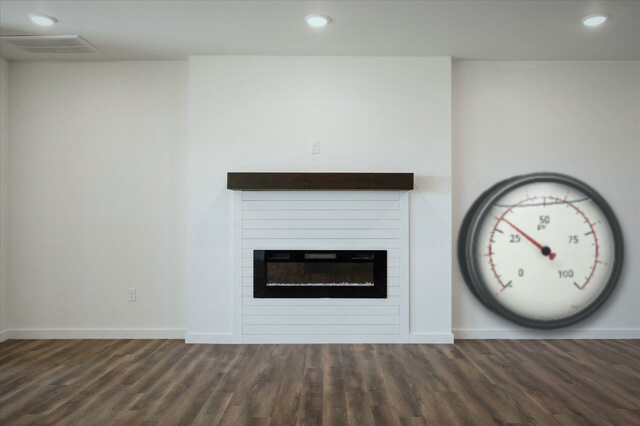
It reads 30 psi
